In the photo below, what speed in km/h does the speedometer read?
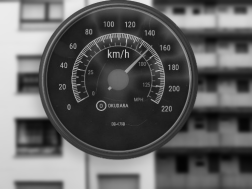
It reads 150 km/h
